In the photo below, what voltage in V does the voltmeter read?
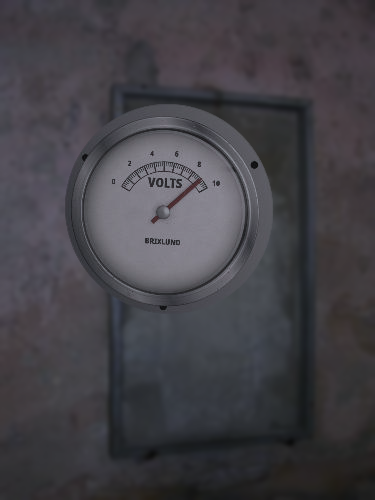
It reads 9 V
